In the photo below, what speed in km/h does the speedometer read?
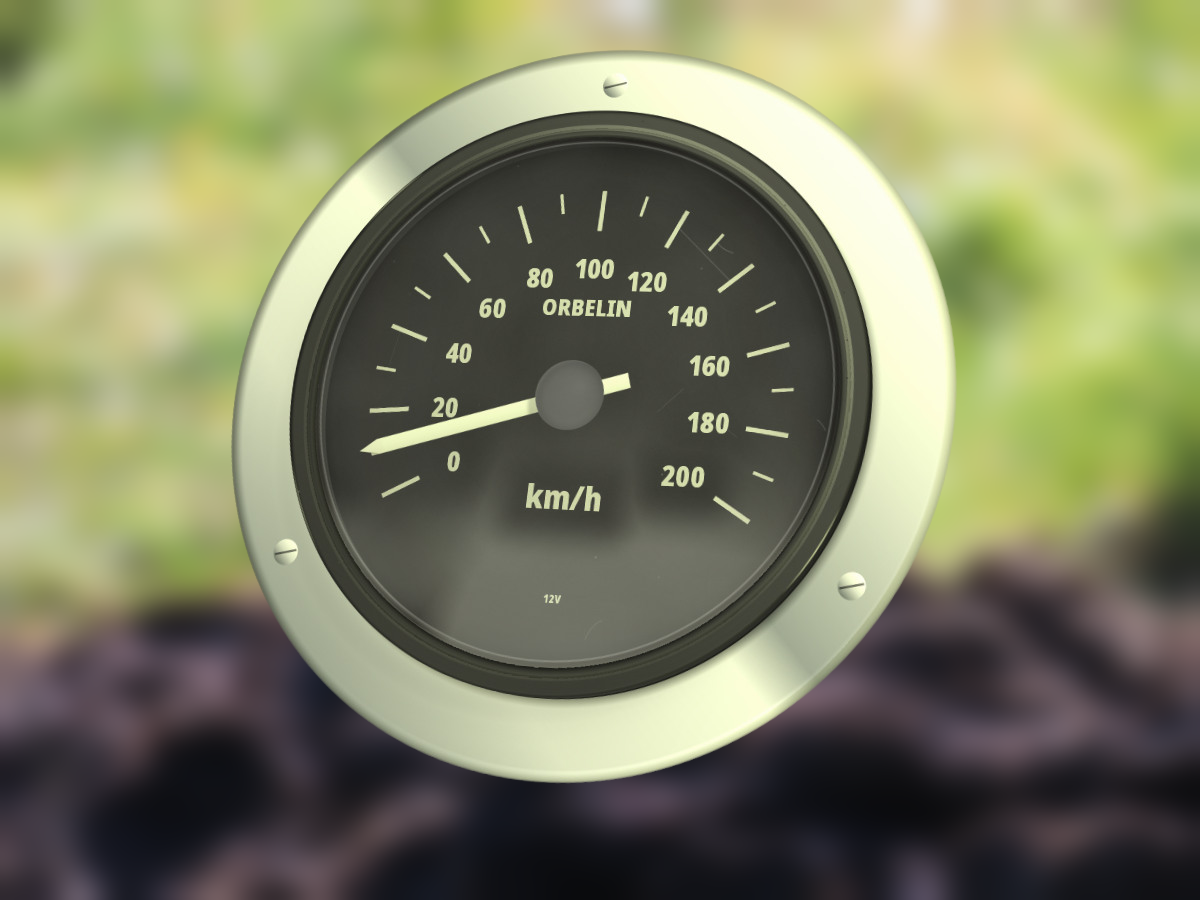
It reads 10 km/h
